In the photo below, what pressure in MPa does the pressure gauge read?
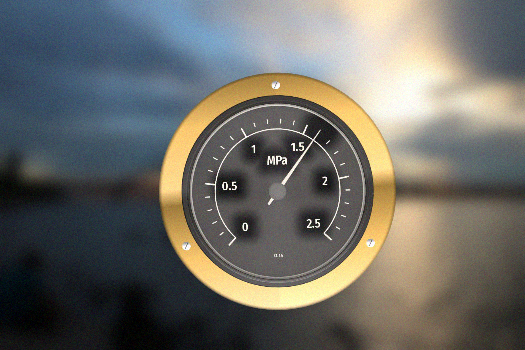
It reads 1.6 MPa
